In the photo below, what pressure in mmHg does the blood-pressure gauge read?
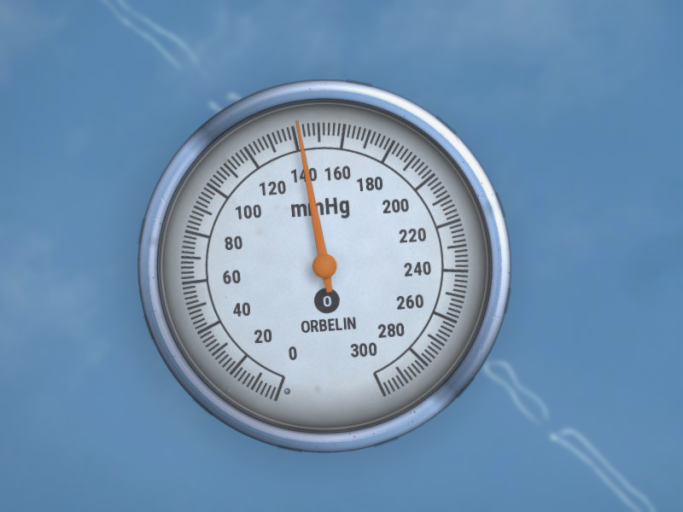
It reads 142 mmHg
